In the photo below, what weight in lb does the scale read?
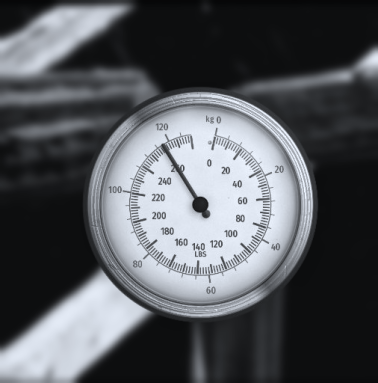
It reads 260 lb
